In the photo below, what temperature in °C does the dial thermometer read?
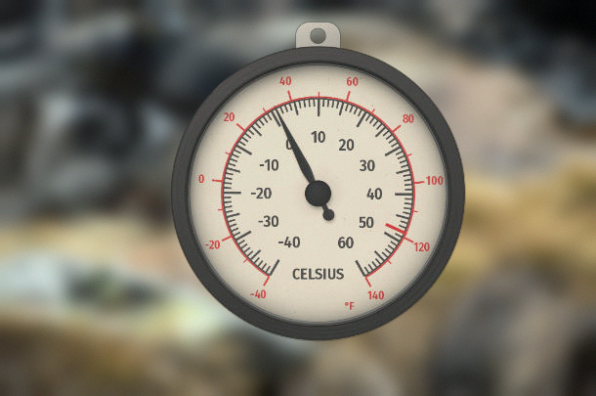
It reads 1 °C
